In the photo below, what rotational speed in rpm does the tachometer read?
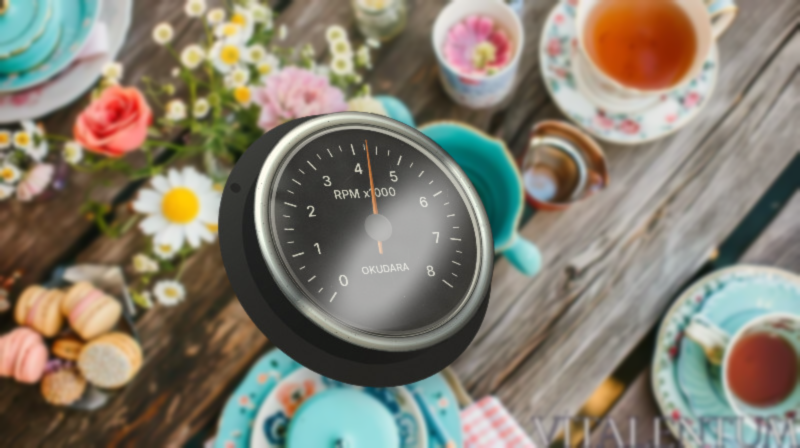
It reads 4250 rpm
